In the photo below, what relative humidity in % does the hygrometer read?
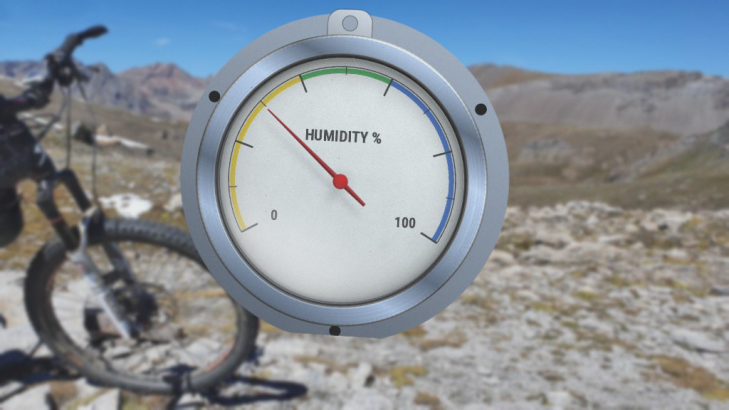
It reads 30 %
